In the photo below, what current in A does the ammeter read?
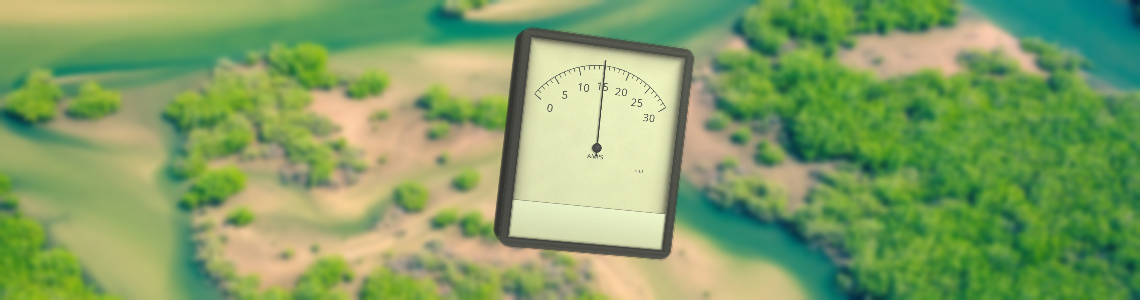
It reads 15 A
